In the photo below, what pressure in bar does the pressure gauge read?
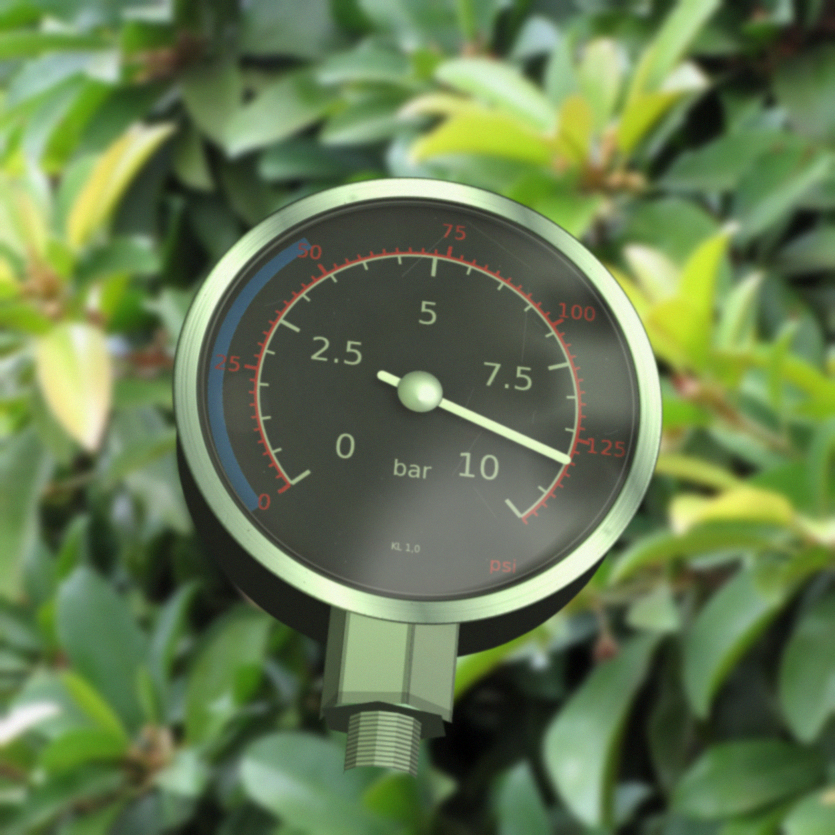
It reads 9 bar
